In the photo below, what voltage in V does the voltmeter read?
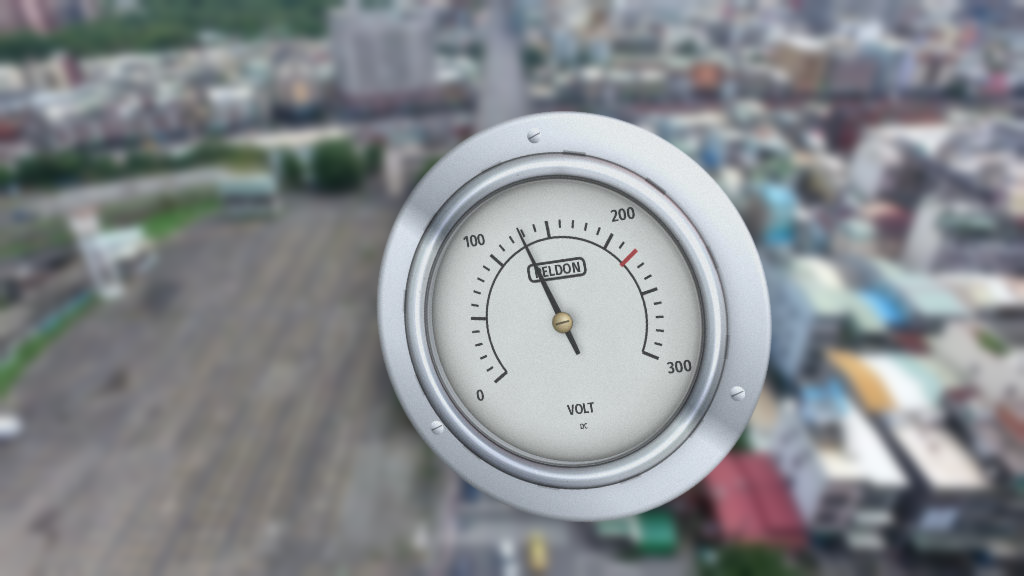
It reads 130 V
